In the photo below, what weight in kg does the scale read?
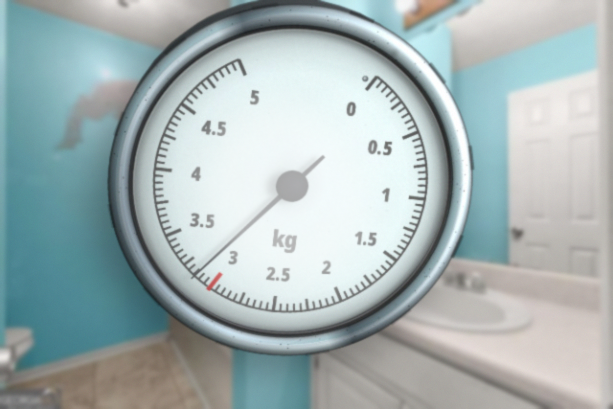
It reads 3.15 kg
